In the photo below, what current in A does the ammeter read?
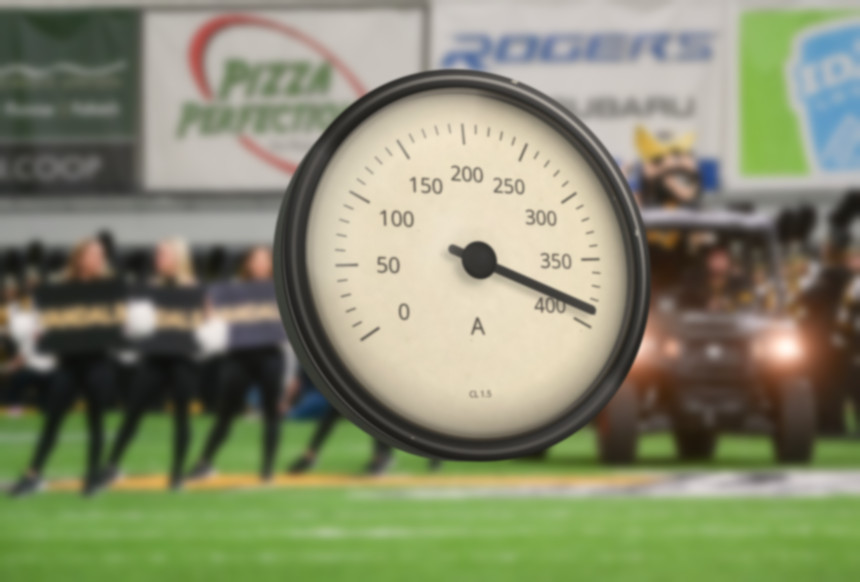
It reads 390 A
